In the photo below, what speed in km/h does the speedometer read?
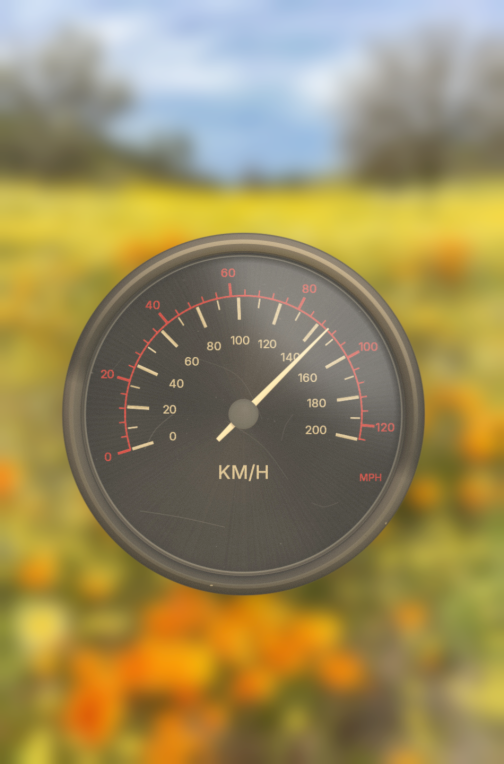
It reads 145 km/h
